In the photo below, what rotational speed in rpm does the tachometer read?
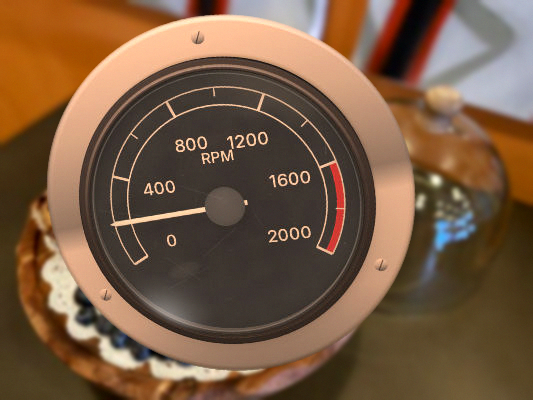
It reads 200 rpm
